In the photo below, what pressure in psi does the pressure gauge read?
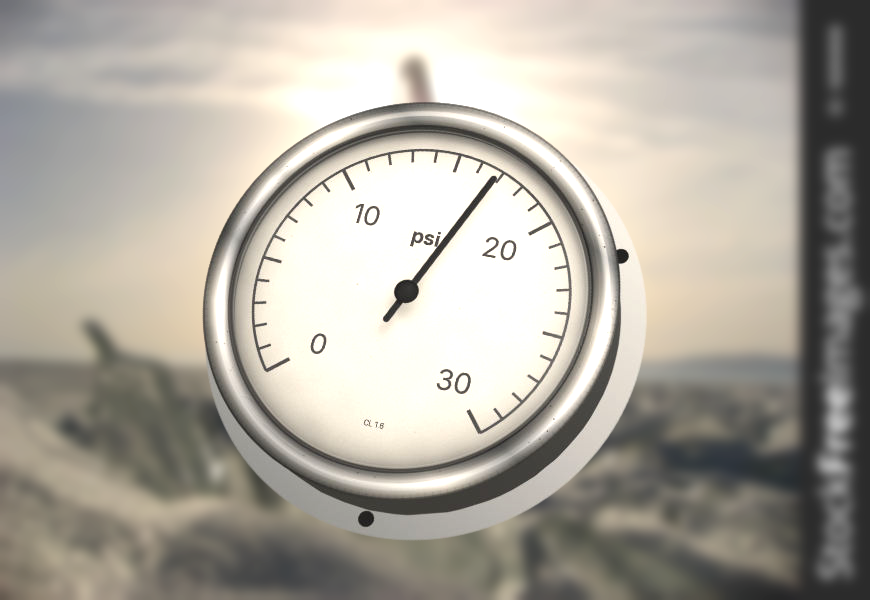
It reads 17 psi
